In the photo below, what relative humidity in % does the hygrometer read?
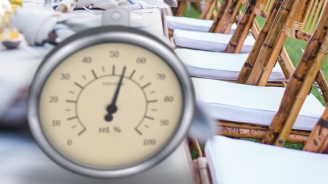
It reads 55 %
